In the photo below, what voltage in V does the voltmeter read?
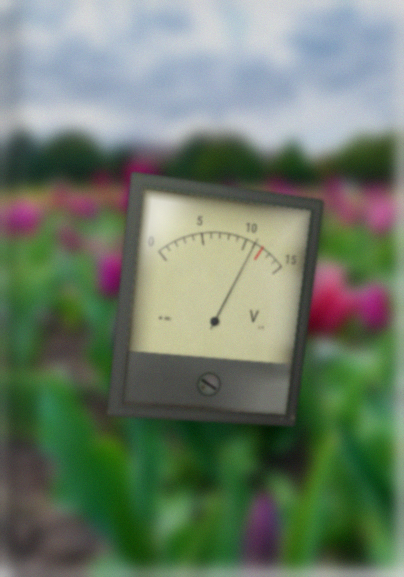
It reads 11 V
